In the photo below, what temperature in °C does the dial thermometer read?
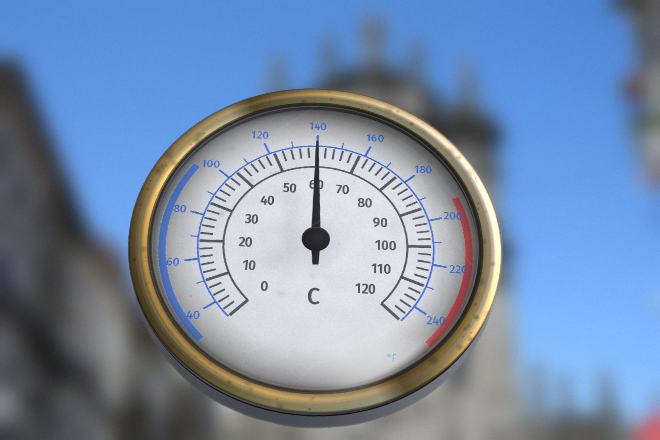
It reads 60 °C
